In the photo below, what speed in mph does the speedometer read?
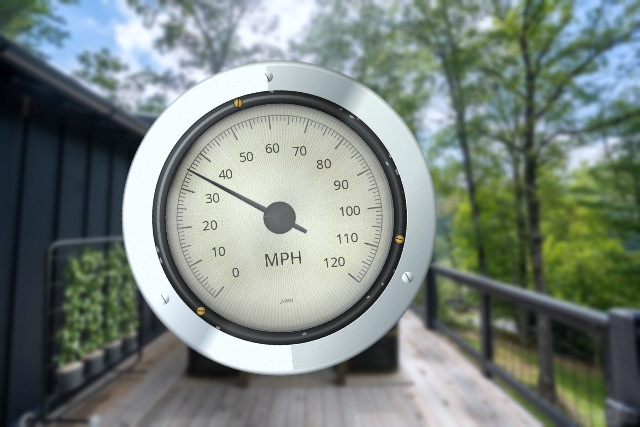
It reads 35 mph
